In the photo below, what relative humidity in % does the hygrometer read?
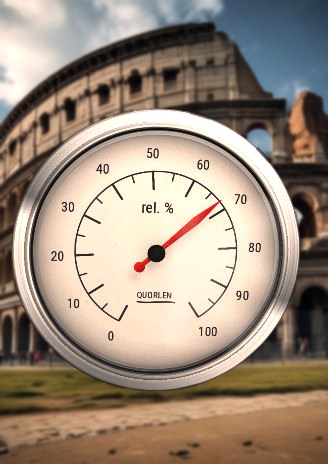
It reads 67.5 %
